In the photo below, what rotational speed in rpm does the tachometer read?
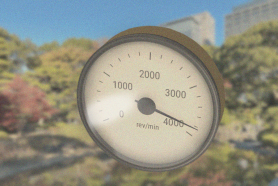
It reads 3800 rpm
